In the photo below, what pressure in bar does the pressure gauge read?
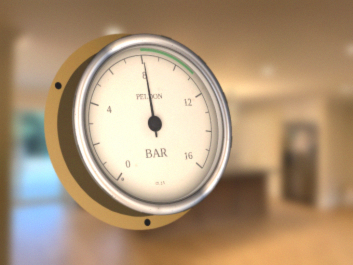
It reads 8 bar
